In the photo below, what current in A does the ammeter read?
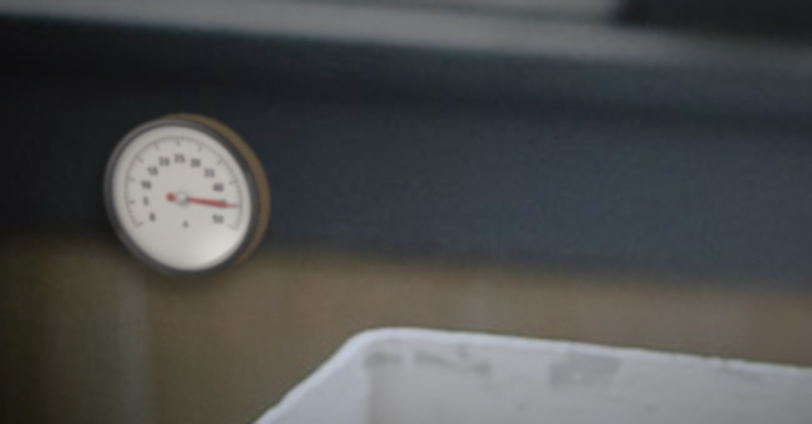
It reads 45 A
